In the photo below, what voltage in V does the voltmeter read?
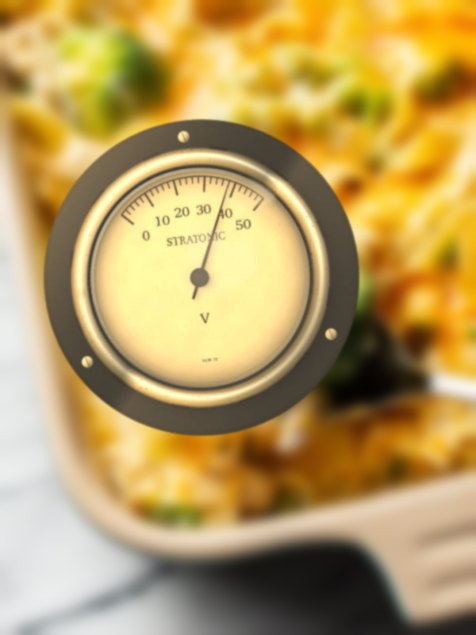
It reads 38 V
